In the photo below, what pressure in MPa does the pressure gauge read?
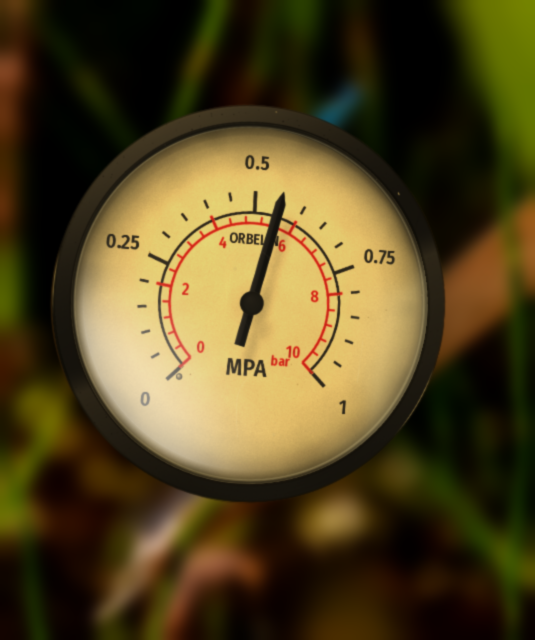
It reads 0.55 MPa
